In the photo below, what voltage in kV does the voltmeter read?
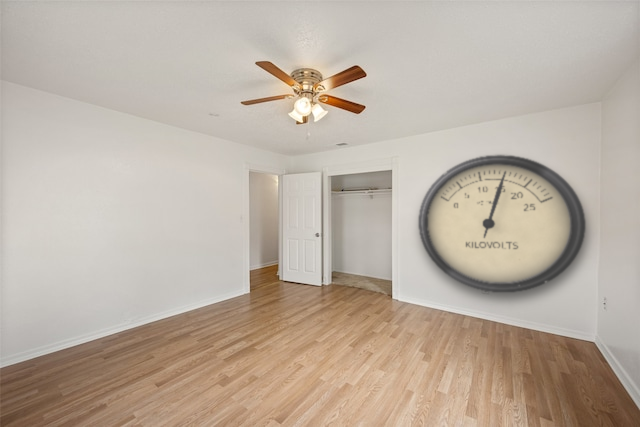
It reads 15 kV
